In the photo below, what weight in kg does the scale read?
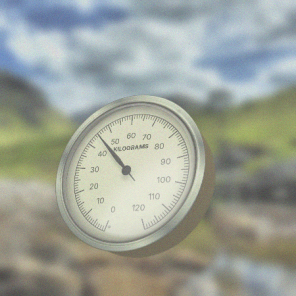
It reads 45 kg
